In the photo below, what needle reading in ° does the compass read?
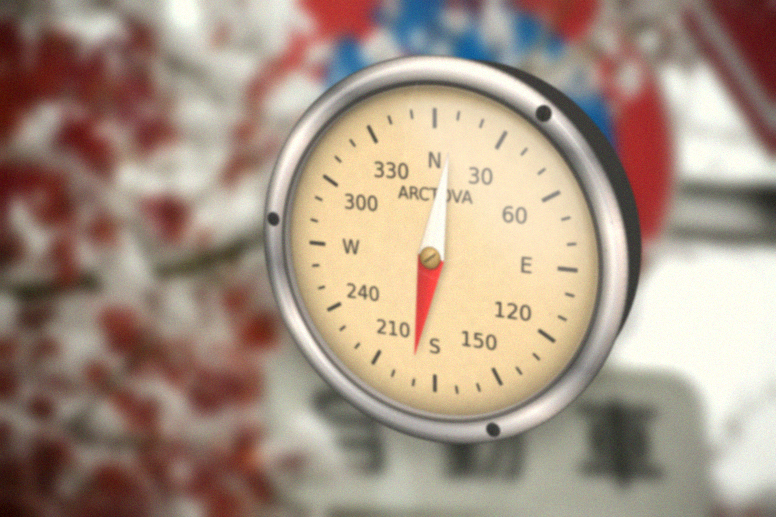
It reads 190 °
